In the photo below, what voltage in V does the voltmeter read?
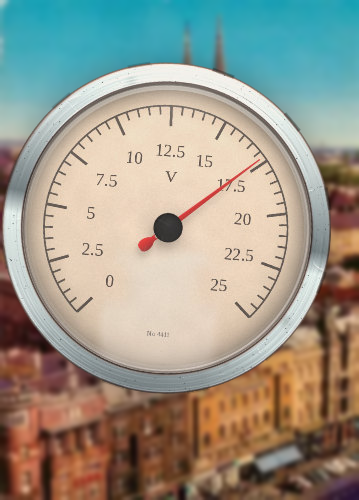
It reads 17.25 V
